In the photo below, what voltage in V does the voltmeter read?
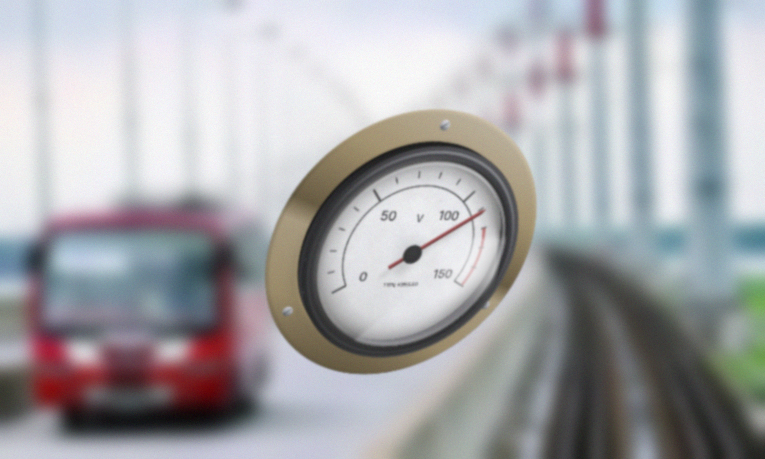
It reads 110 V
